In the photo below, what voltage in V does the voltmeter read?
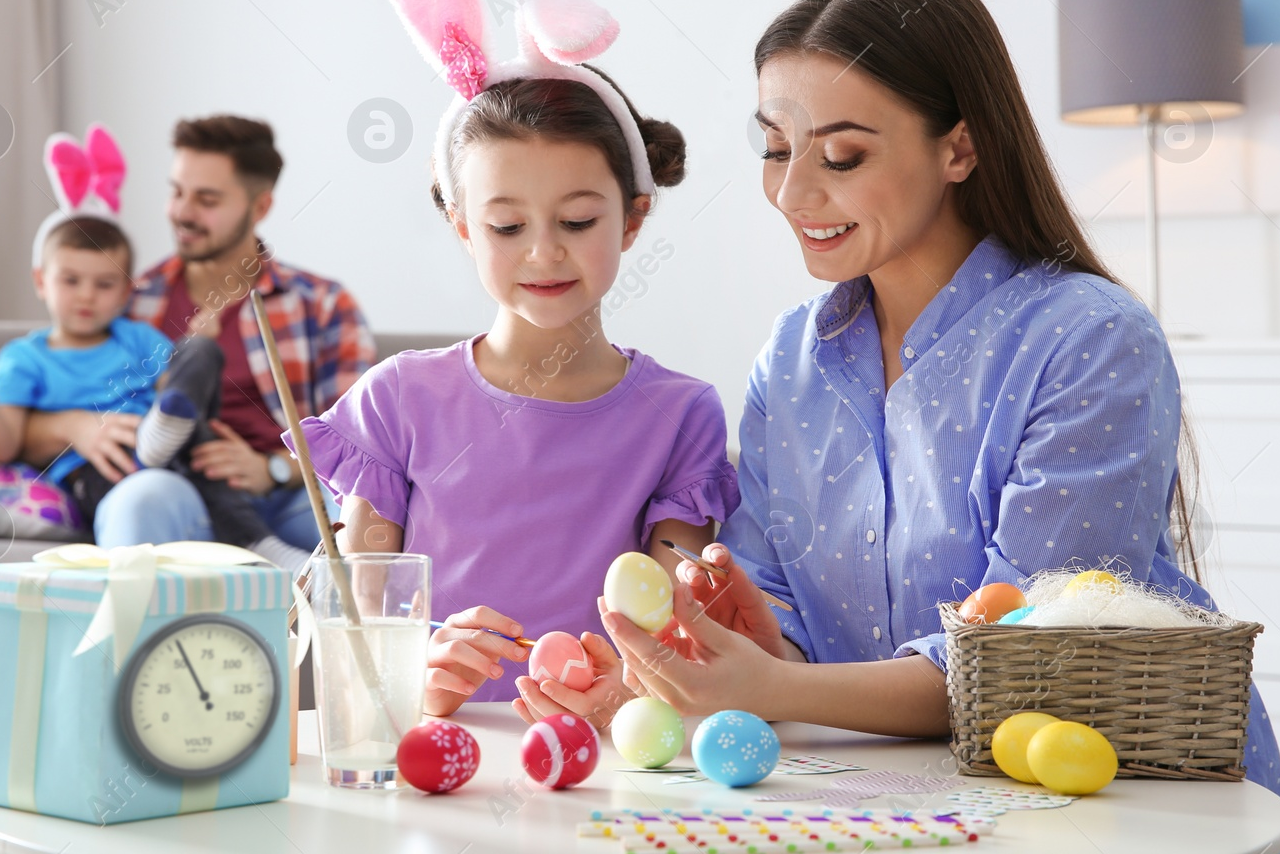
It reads 55 V
